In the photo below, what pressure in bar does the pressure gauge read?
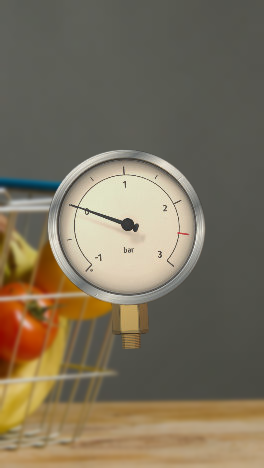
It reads 0 bar
